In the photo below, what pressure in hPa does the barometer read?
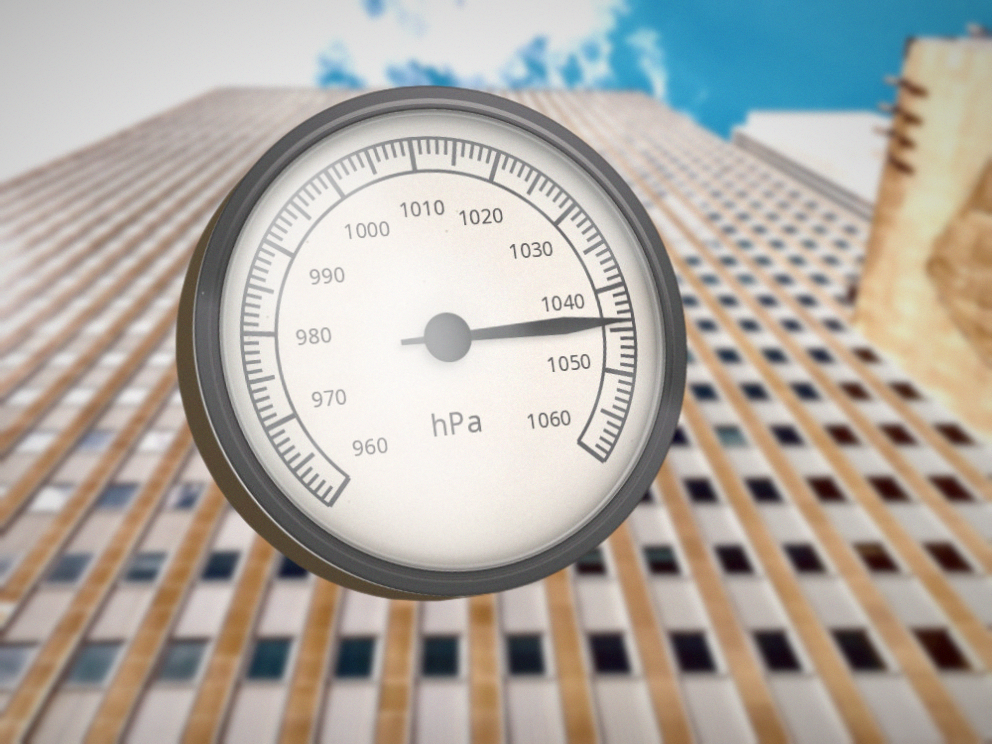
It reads 1044 hPa
